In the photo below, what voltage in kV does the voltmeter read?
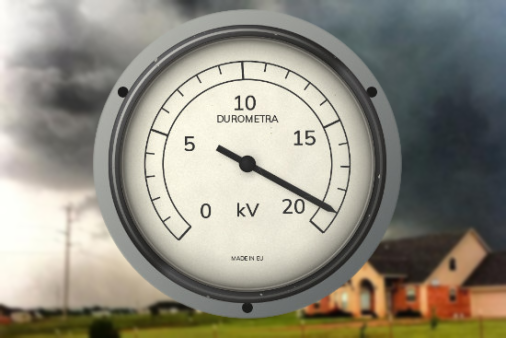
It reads 19 kV
